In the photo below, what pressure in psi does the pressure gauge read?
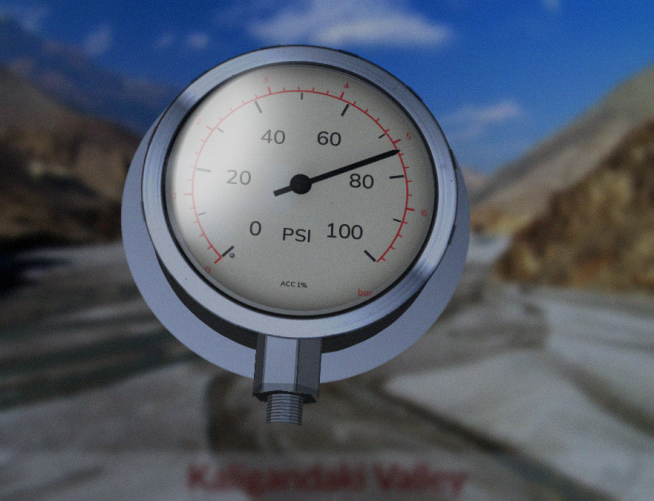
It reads 75 psi
